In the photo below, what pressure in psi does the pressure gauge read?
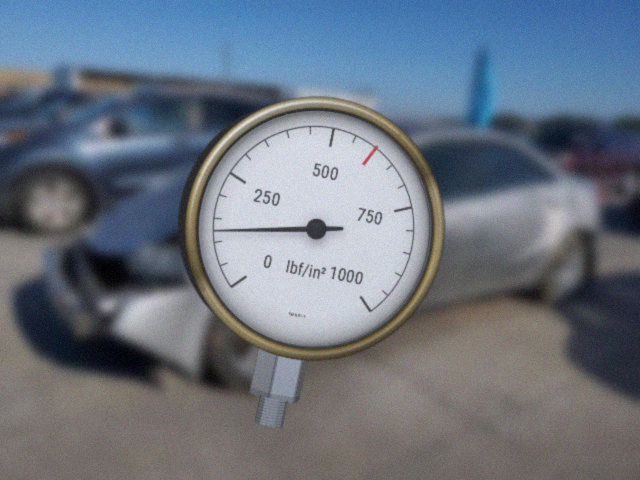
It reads 125 psi
